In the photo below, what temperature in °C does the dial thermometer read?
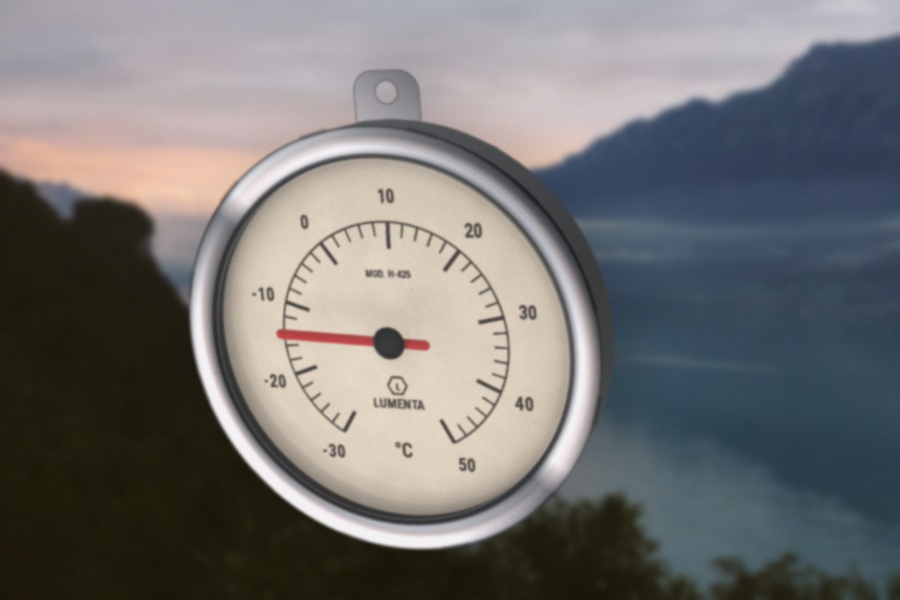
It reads -14 °C
